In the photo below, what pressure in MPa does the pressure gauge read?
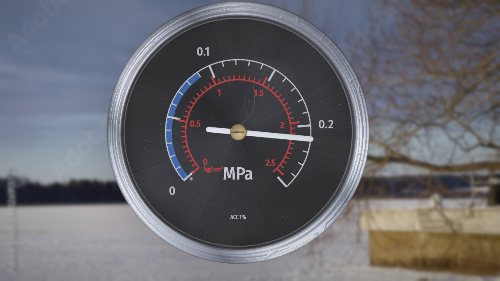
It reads 0.21 MPa
